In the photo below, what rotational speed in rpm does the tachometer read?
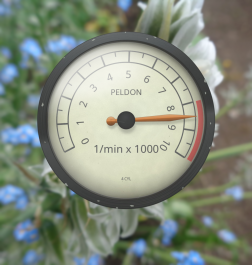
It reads 8500 rpm
